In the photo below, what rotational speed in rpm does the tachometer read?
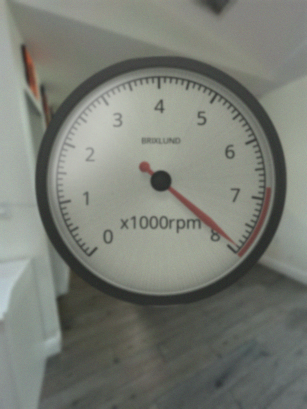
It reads 7900 rpm
